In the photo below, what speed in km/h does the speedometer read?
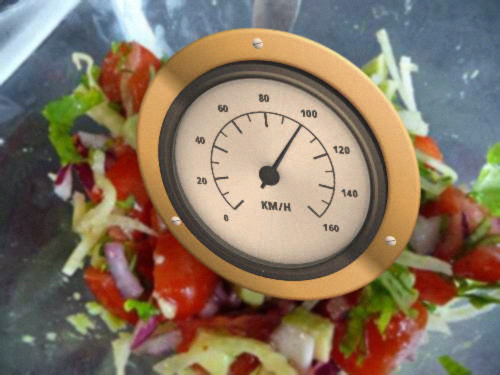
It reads 100 km/h
